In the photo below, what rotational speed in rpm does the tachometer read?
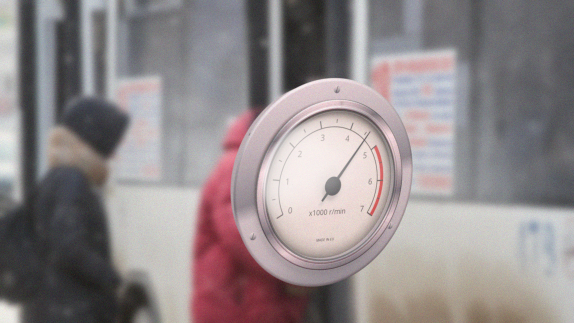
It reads 4500 rpm
